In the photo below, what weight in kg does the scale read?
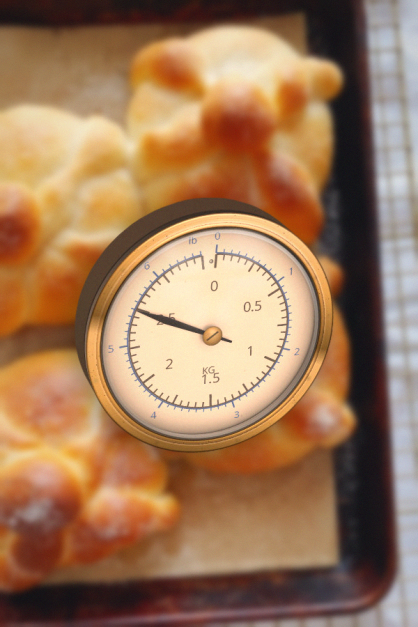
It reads 2.5 kg
